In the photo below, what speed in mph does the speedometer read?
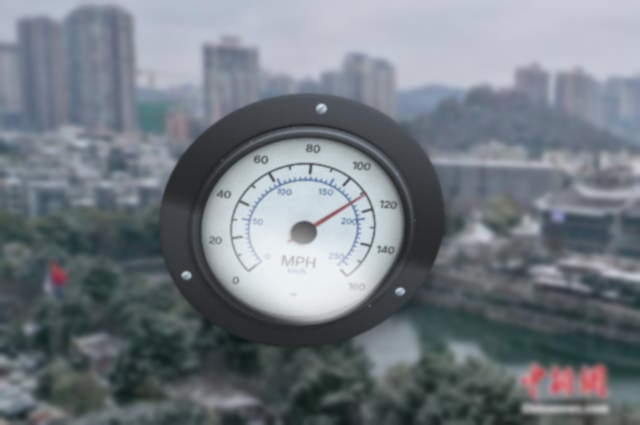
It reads 110 mph
